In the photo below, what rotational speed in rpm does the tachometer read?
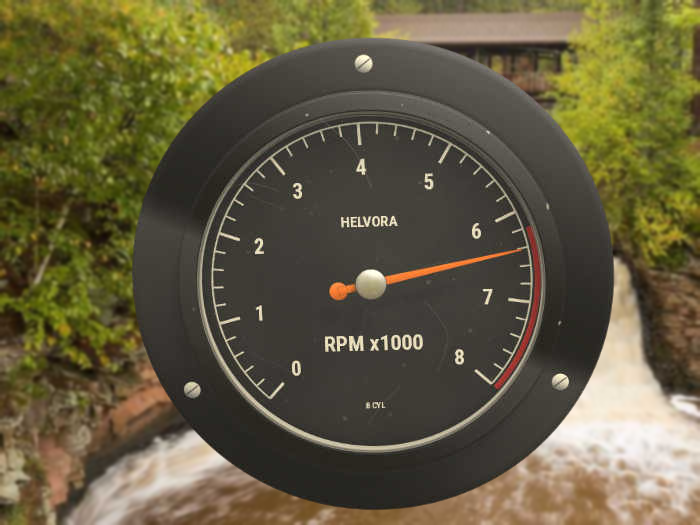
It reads 6400 rpm
